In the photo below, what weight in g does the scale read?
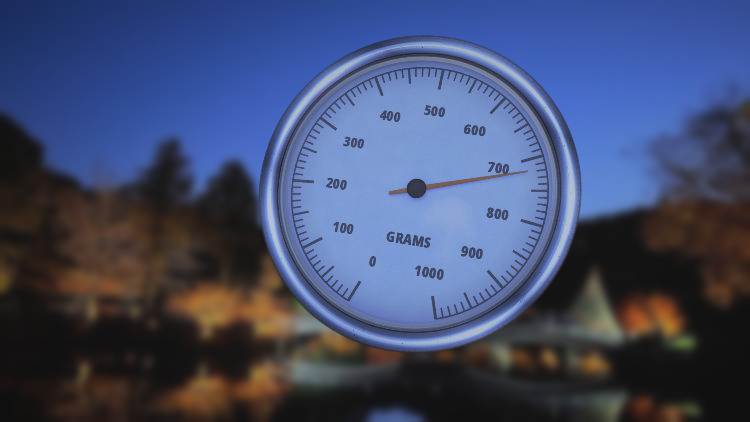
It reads 720 g
